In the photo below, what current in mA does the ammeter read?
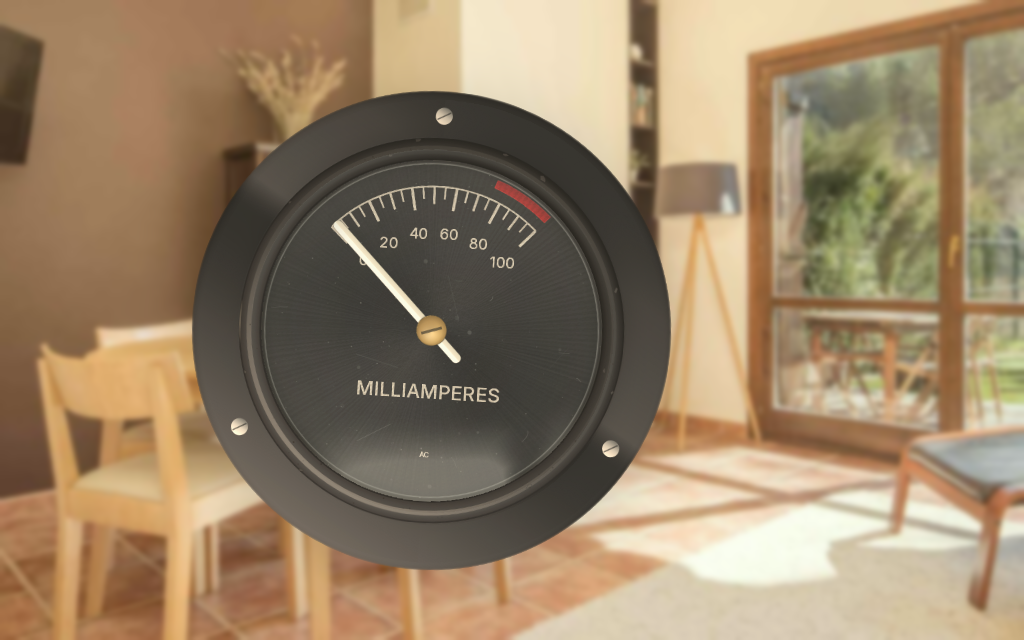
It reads 2.5 mA
